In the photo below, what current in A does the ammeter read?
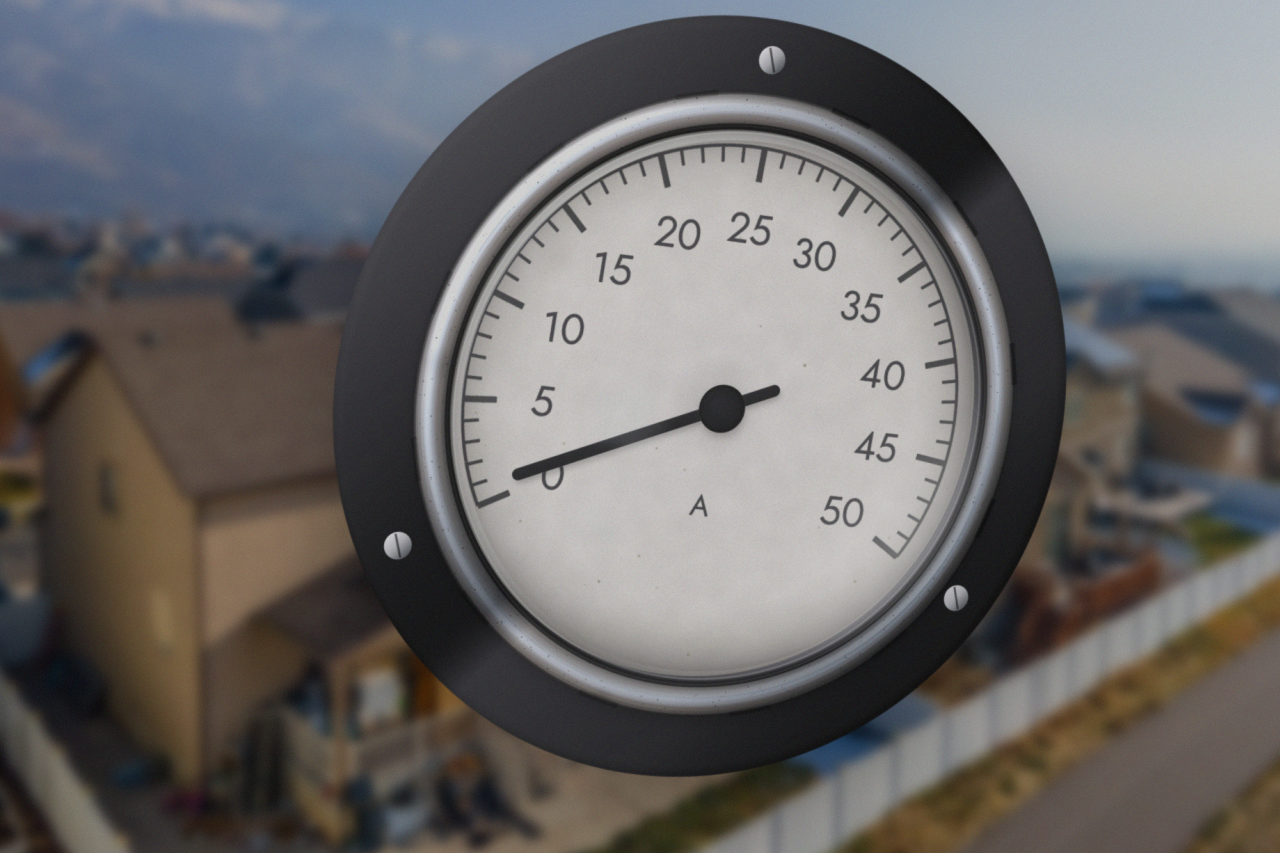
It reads 1 A
